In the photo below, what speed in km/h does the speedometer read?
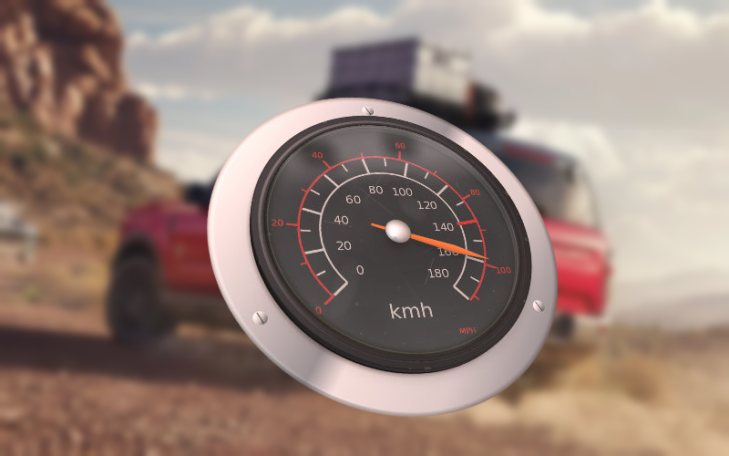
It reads 160 km/h
